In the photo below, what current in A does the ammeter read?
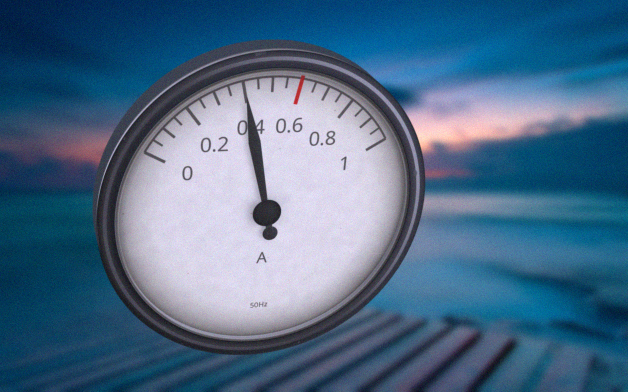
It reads 0.4 A
